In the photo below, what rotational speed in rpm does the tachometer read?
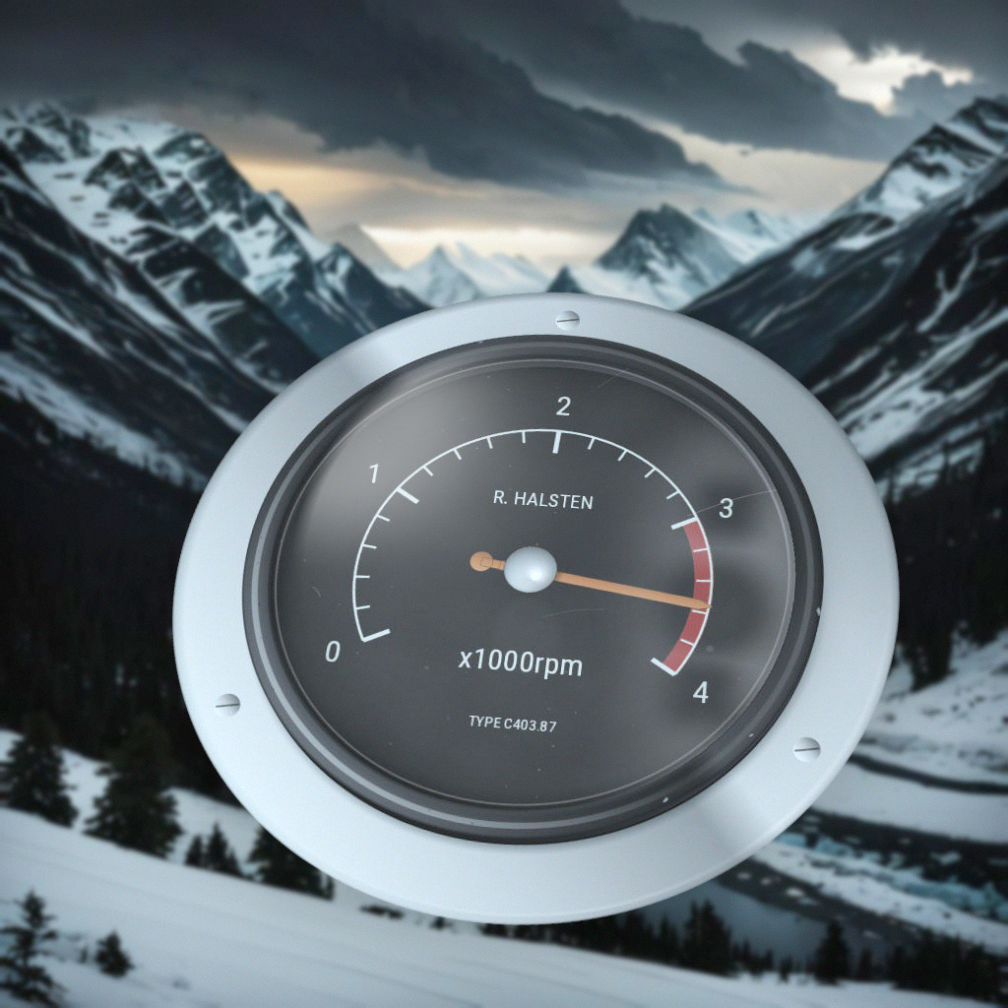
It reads 3600 rpm
